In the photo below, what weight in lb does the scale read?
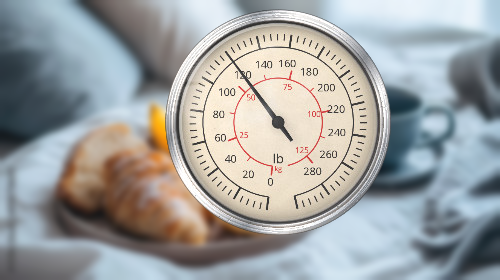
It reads 120 lb
